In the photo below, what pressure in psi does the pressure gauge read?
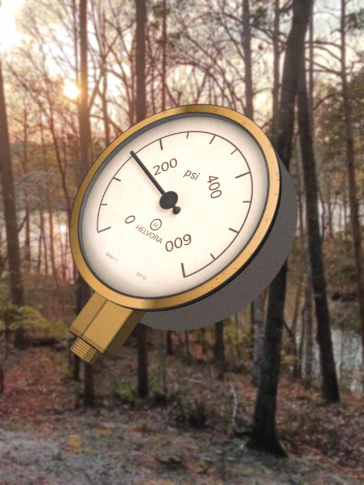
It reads 150 psi
